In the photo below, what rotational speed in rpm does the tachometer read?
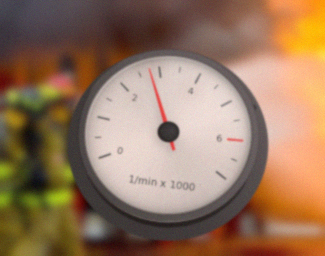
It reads 2750 rpm
